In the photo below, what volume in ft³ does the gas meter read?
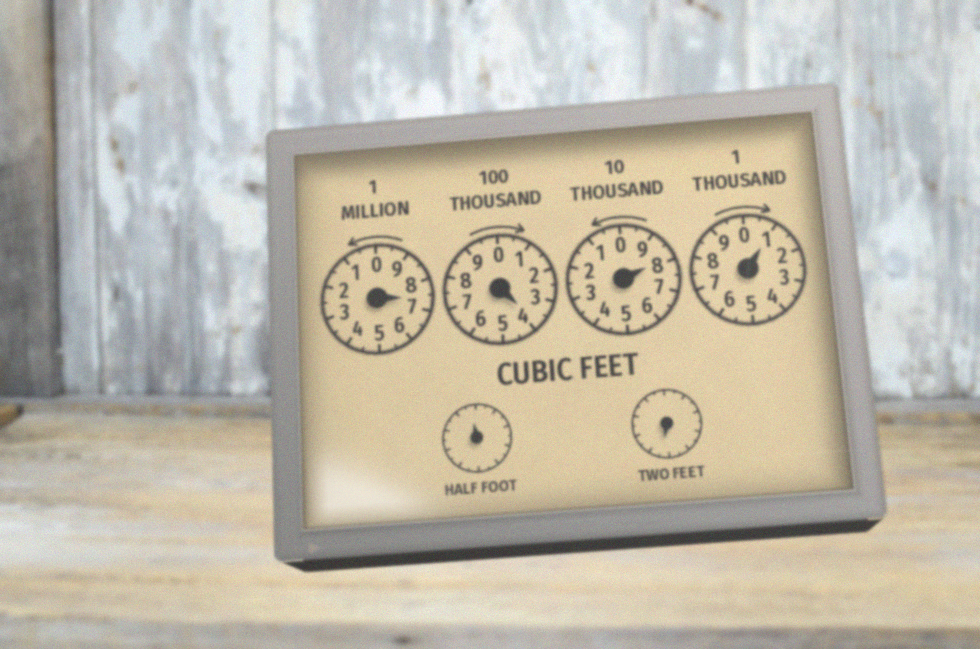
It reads 738100 ft³
